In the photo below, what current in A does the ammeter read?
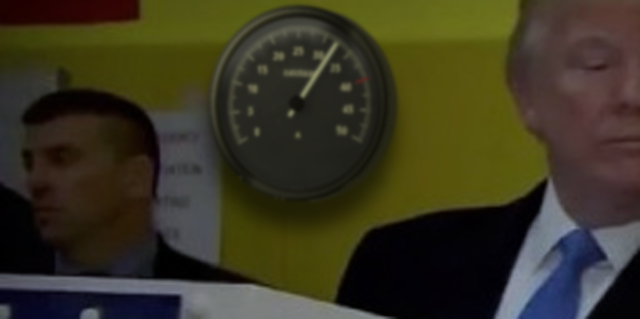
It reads 32.5 A
